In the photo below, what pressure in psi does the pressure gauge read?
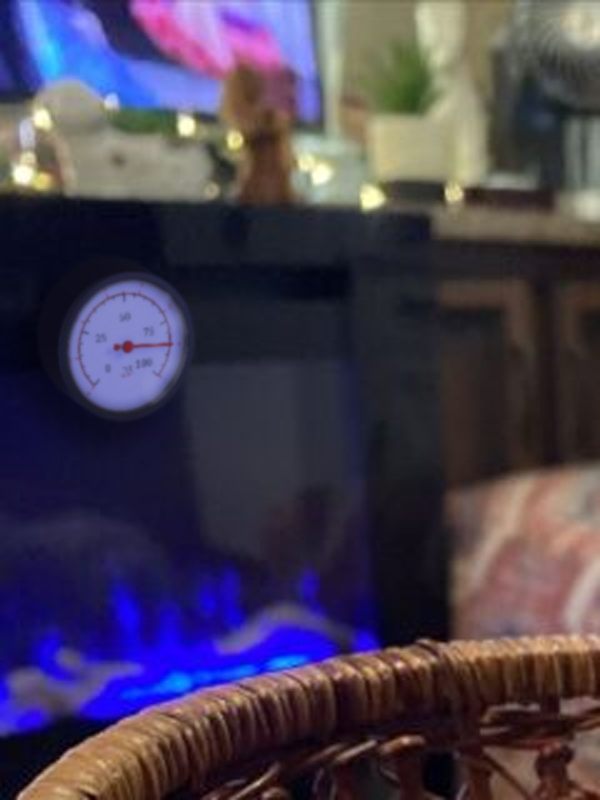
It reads 85 psi
